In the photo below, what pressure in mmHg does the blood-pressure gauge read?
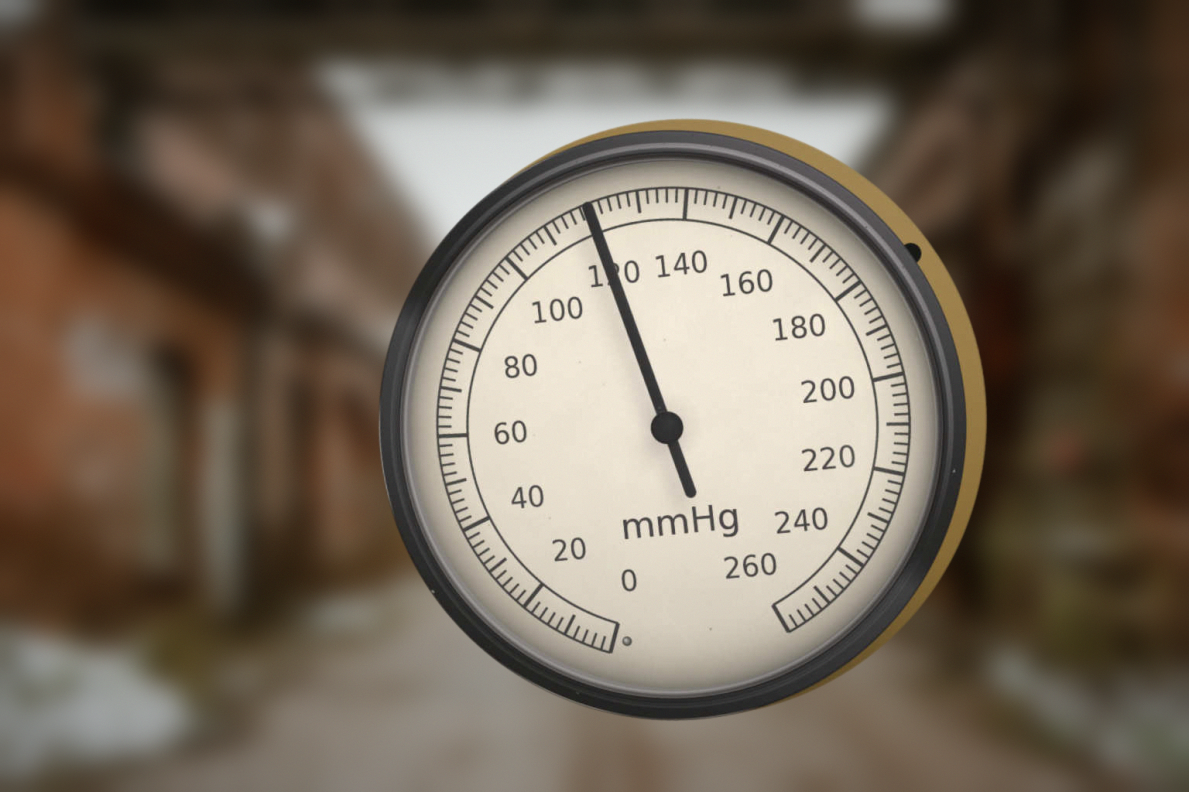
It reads 120 mmHg
